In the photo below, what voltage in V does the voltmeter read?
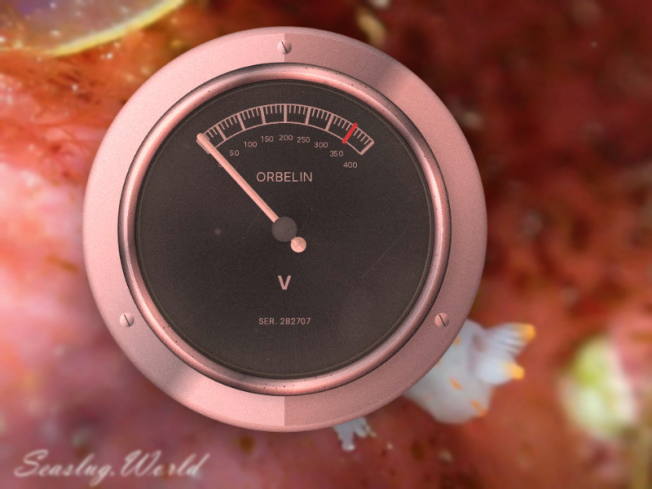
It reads 10 V
